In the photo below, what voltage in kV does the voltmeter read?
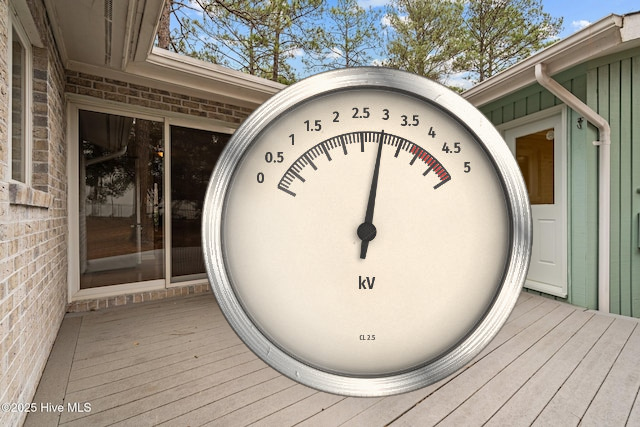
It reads 3 kV
